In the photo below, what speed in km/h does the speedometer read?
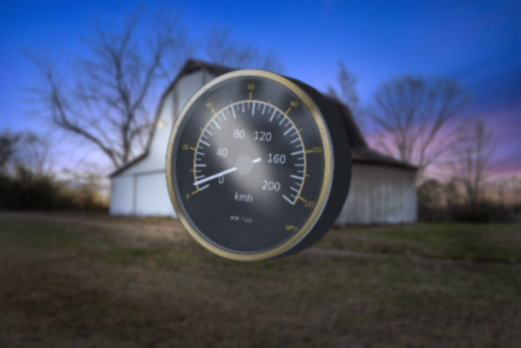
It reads 5 km/h
